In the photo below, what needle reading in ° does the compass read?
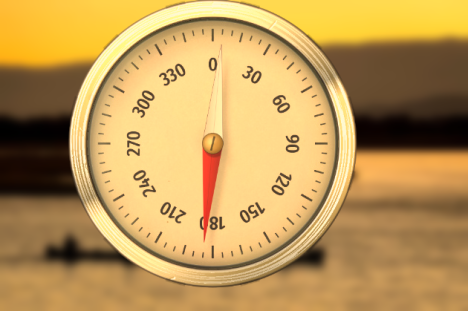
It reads 185 °
